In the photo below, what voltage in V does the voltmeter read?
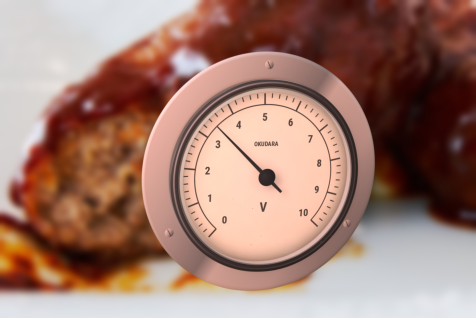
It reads 3.4 V
